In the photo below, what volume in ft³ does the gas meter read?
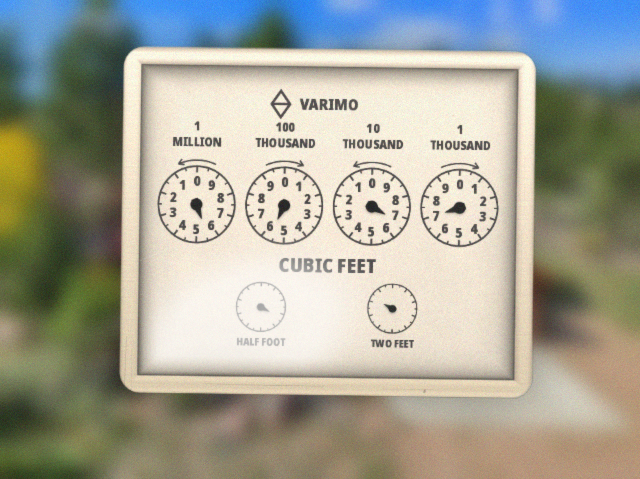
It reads 556700 ft³
